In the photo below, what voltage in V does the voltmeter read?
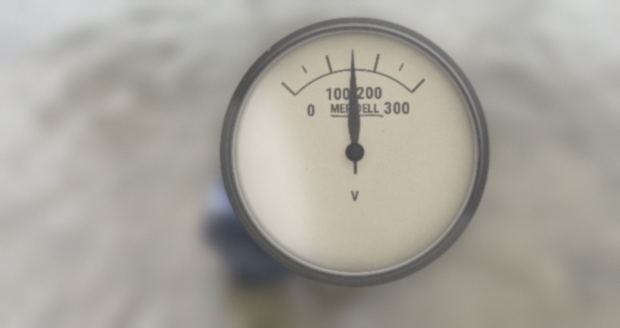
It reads 150 V
